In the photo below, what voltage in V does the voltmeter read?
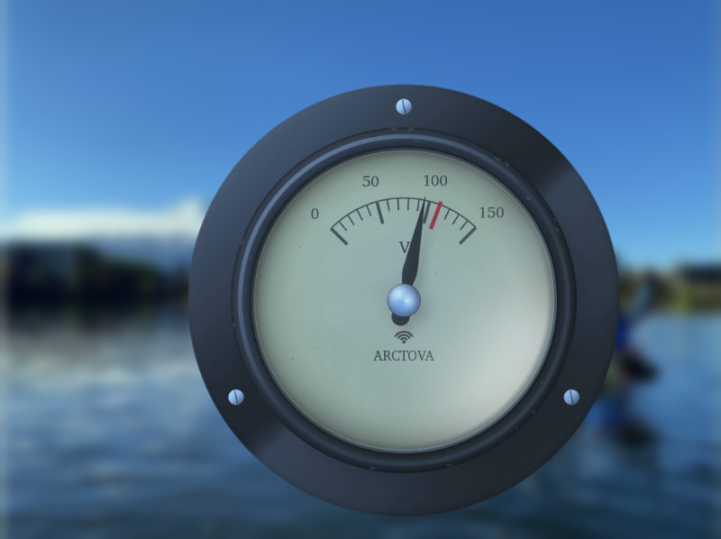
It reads 95 V
